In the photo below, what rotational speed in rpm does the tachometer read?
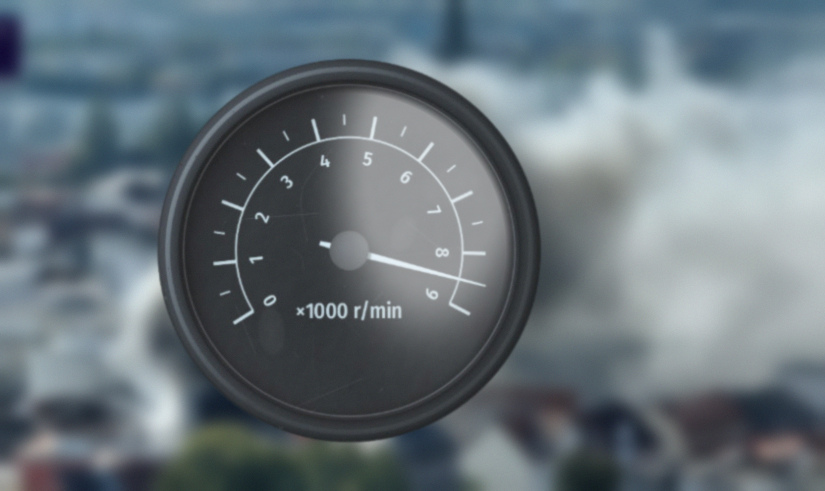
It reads 8500 rpm
